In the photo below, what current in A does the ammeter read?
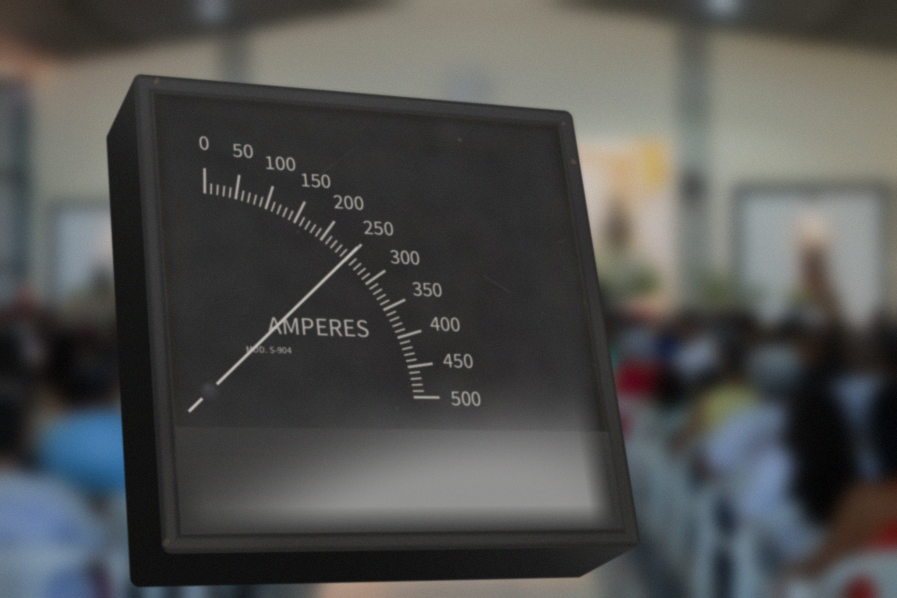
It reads 250 A
